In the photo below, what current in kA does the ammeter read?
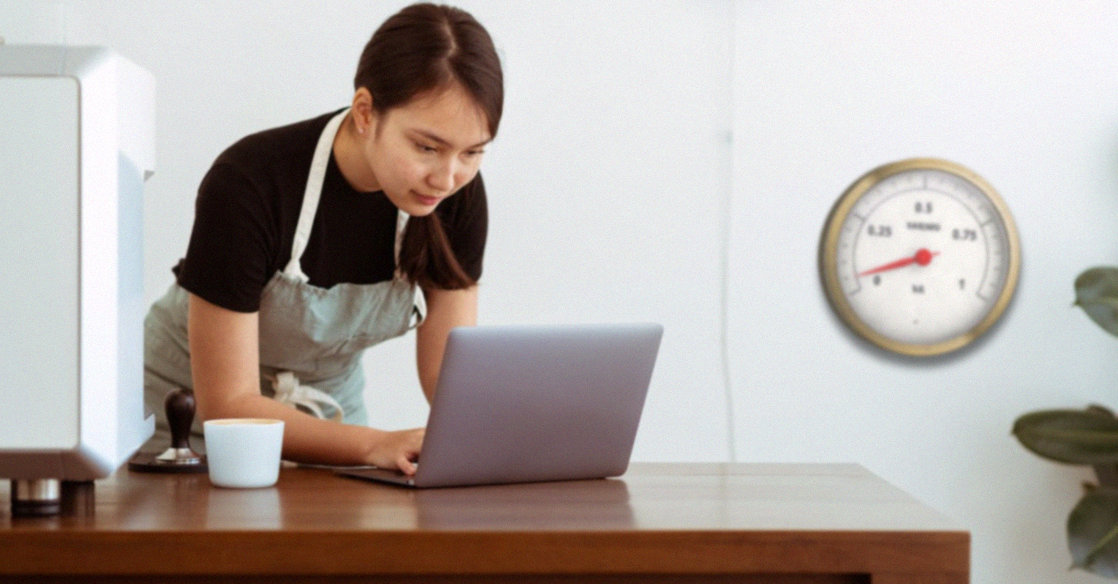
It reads 0.05 kA
